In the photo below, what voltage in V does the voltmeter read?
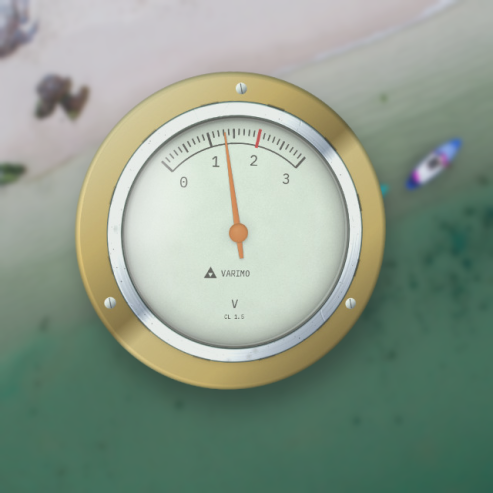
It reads 1.3 V
